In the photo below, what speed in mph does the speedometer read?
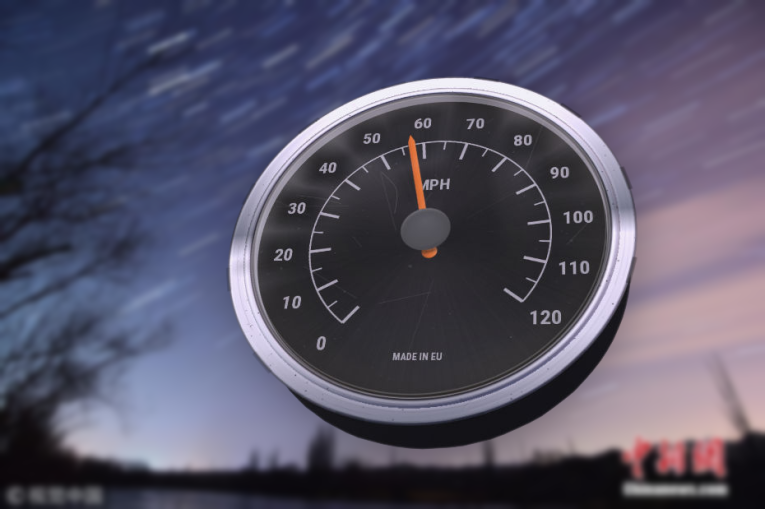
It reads 57.5 mph
